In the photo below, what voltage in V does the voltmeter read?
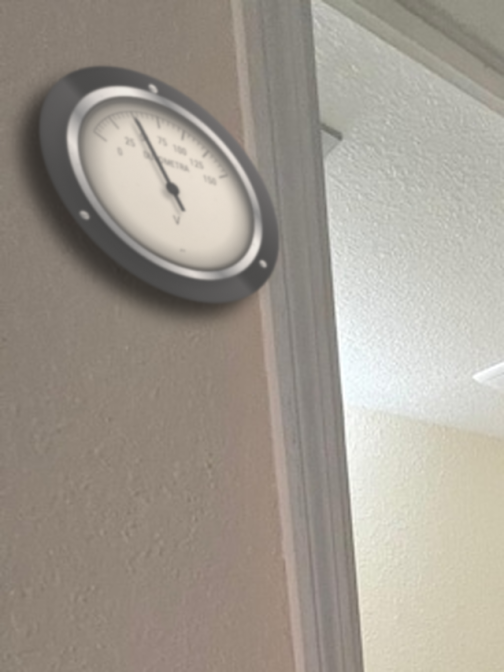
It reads 50 V
